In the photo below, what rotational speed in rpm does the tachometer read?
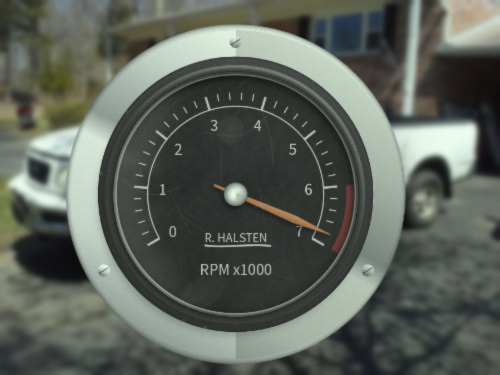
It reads 6800 rpm
